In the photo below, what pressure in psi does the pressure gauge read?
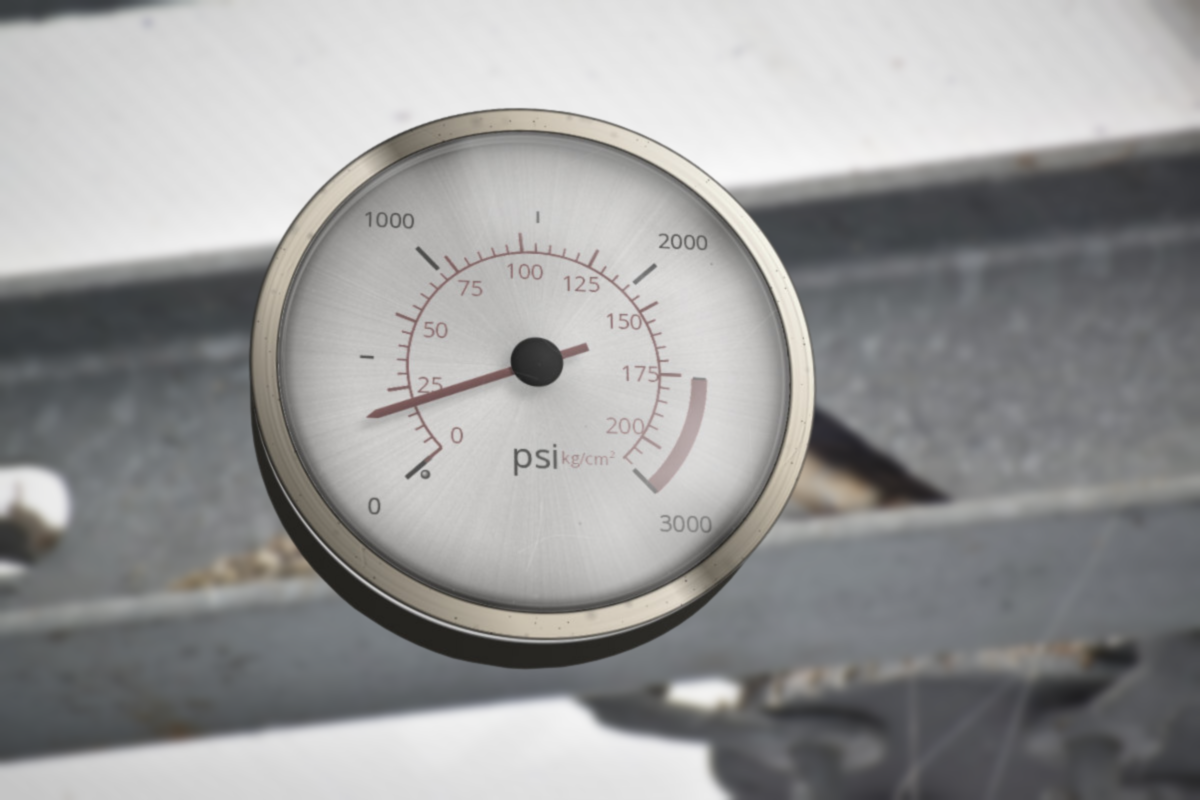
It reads 250 psi
